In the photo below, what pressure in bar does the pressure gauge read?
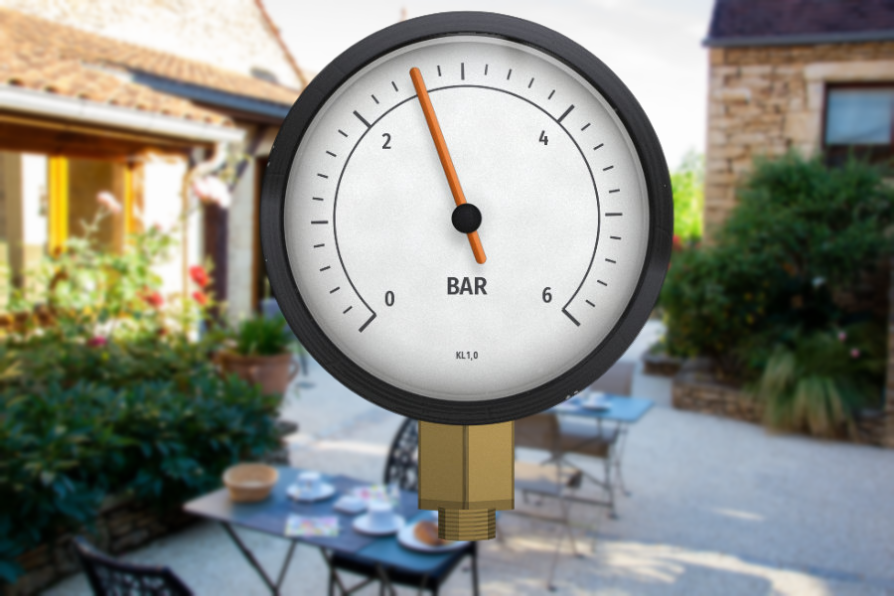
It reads 2.6 bar
